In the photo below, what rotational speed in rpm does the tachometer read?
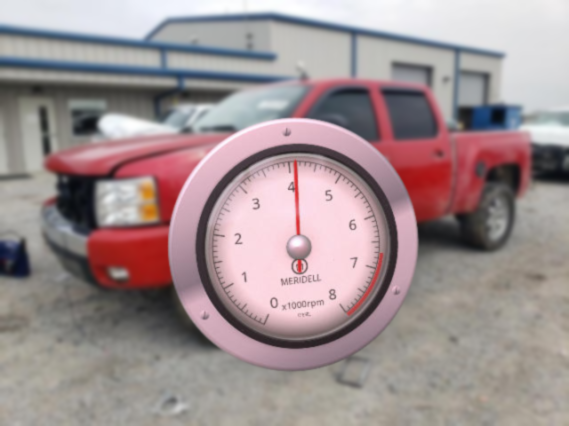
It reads 4100 rpm
